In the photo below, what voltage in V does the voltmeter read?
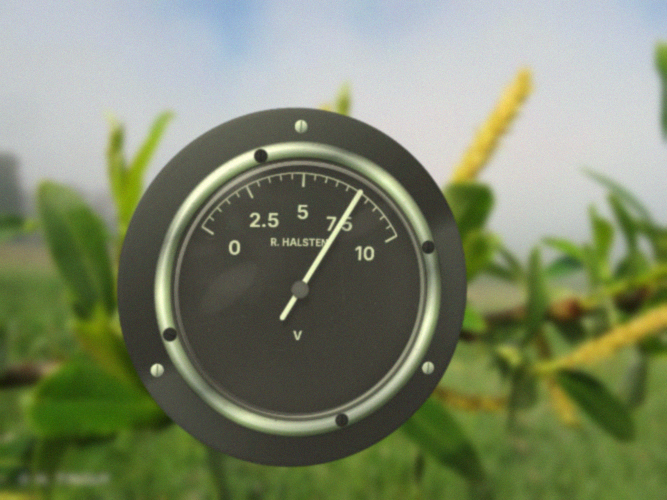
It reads 7.5 V
